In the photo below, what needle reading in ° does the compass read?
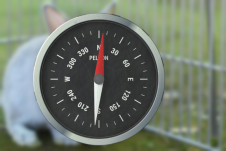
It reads 5 °
